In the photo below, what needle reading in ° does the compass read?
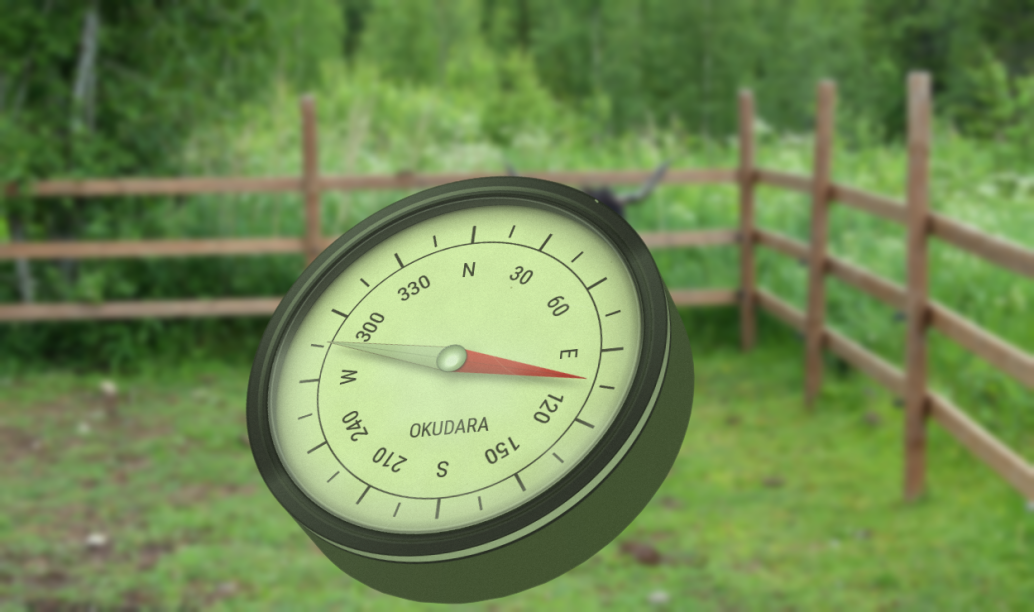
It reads 105 °
